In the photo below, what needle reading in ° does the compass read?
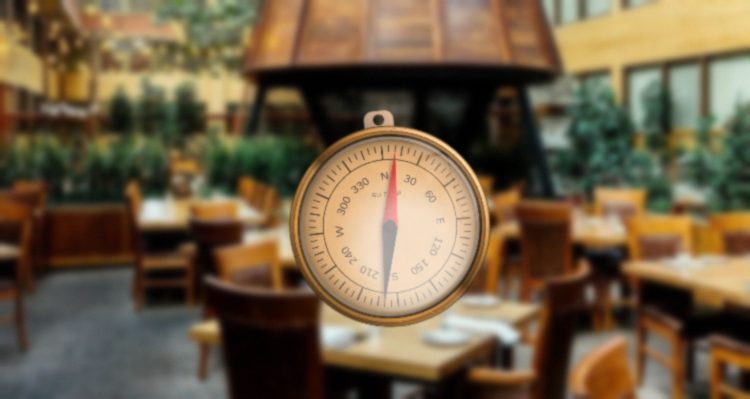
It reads 10 °
